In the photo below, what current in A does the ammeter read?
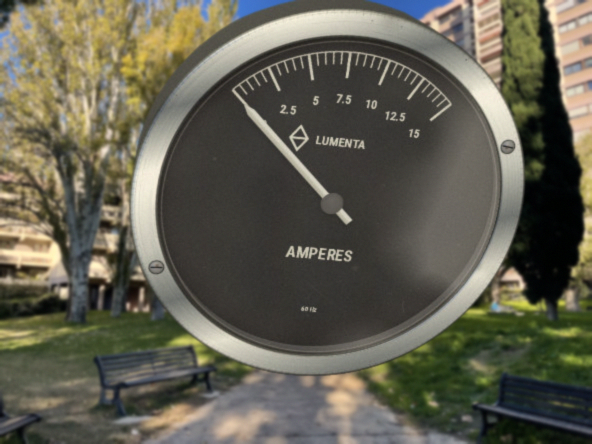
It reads 0 A
